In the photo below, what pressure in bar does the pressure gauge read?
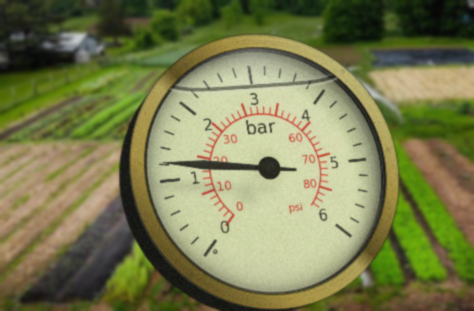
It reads 1.2 bar
